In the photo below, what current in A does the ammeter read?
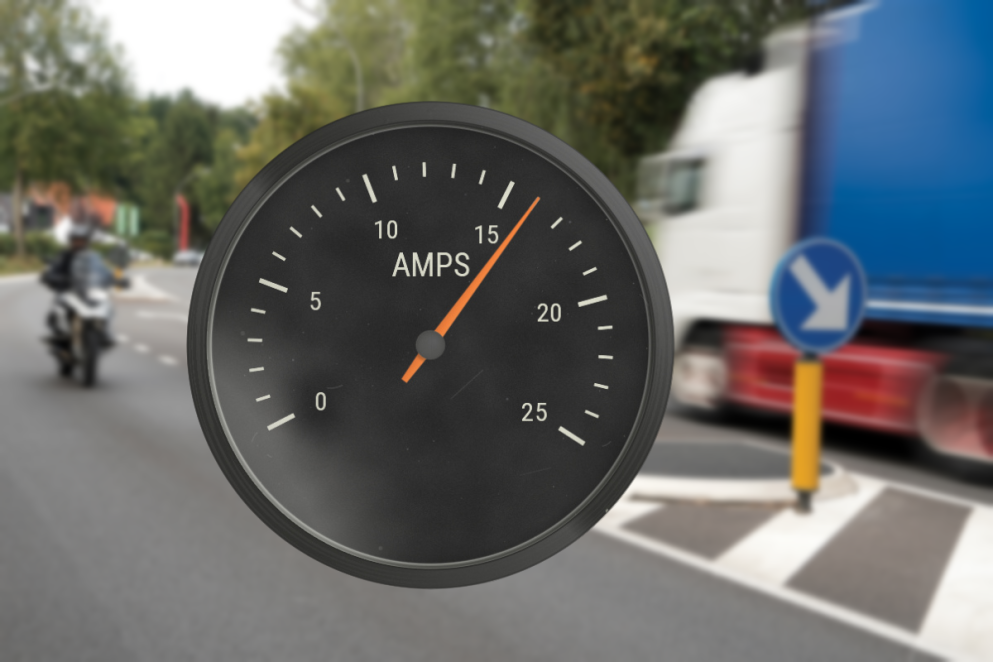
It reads 16 A
